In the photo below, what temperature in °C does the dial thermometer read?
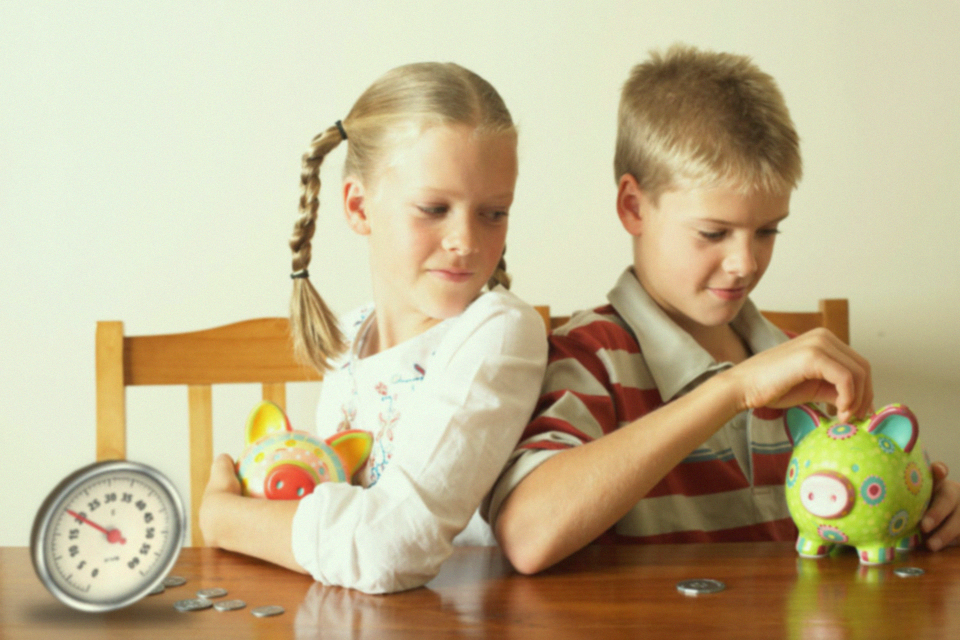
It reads 20 °C
